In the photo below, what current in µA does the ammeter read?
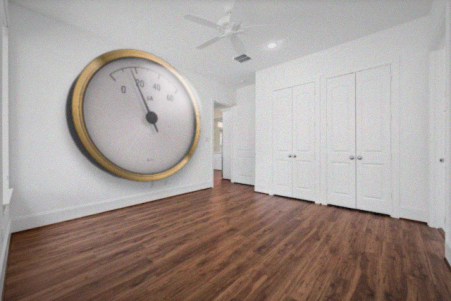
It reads 15 µA
